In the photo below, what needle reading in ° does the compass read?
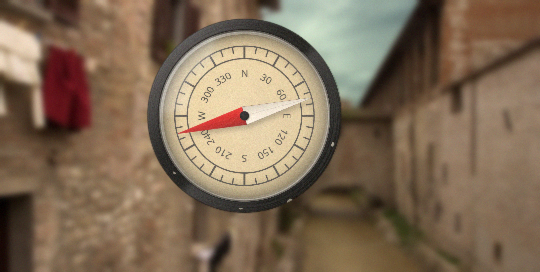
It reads 255 °
